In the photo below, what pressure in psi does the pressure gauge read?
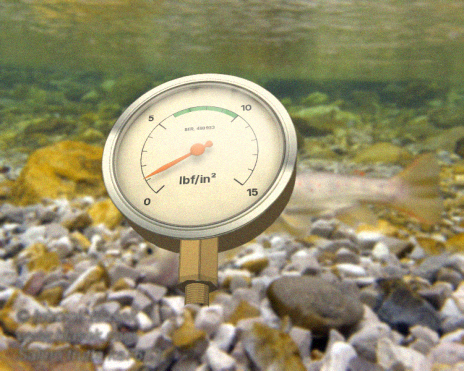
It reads 1 psi
